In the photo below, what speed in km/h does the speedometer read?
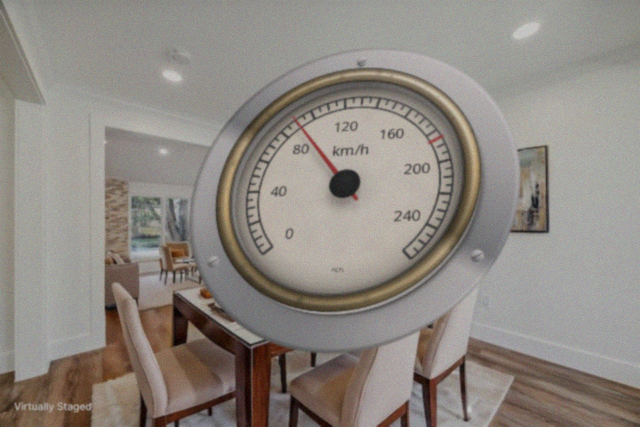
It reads 90 km/h
